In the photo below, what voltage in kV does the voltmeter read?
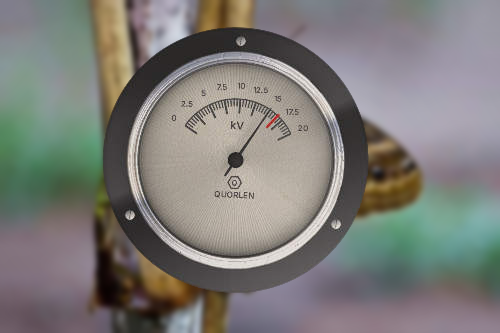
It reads 15 kV
